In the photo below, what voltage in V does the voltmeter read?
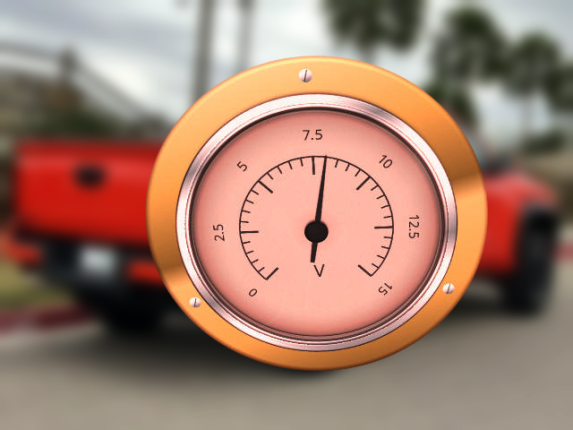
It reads 8 V
